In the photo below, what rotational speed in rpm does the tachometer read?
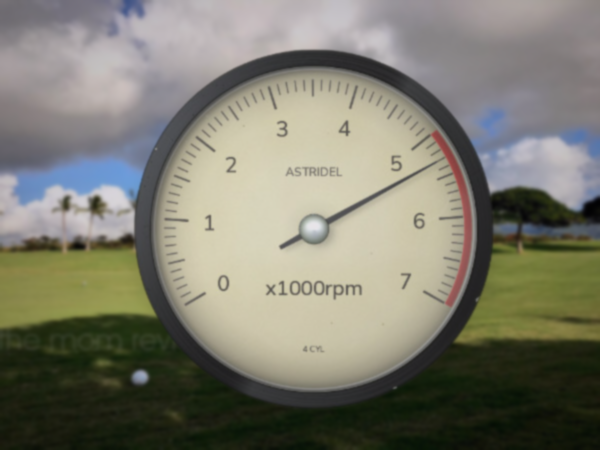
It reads 5300 rpm
